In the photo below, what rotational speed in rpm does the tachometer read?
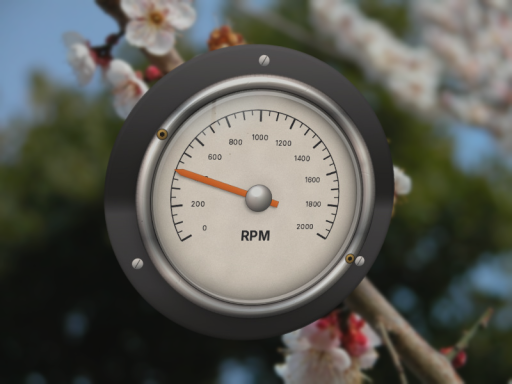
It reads 400 rpm
